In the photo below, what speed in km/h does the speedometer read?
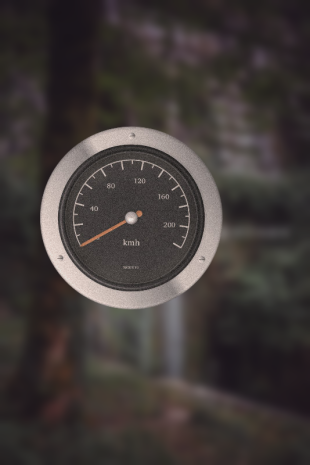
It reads 0 km/h
